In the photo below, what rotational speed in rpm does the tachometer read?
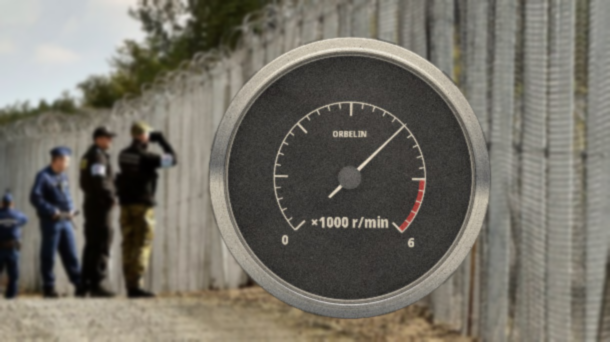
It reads 4000 rpm
